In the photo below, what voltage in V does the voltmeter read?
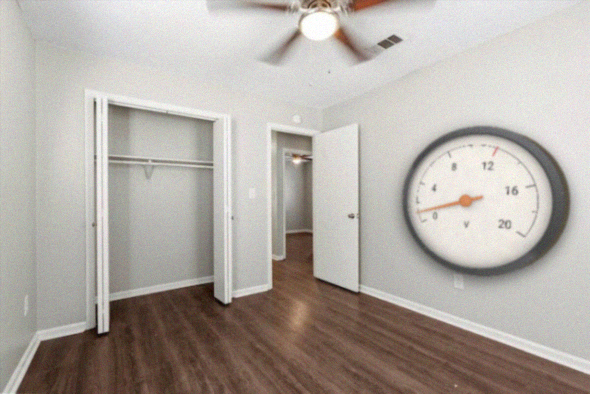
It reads 1 V
